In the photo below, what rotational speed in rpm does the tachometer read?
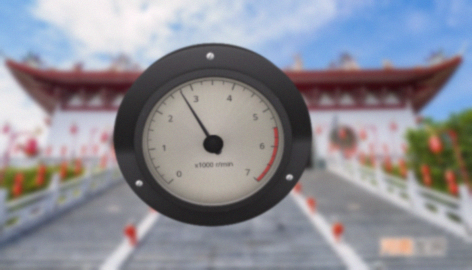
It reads 2750 rpm
